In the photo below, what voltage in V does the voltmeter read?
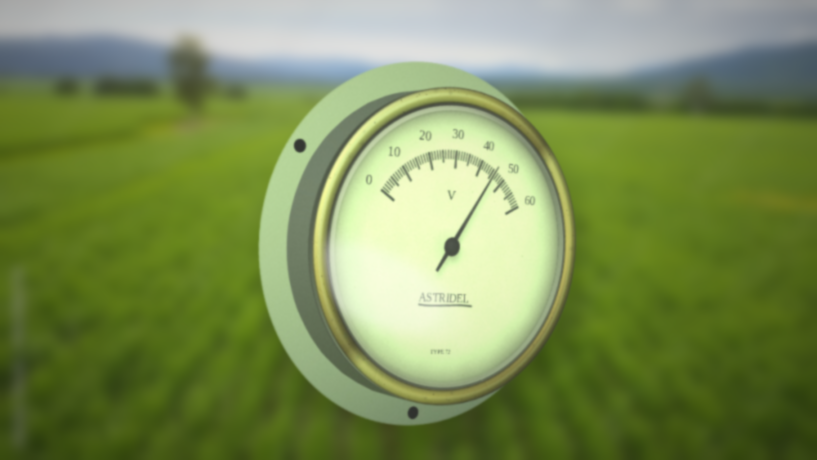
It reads 45 V
